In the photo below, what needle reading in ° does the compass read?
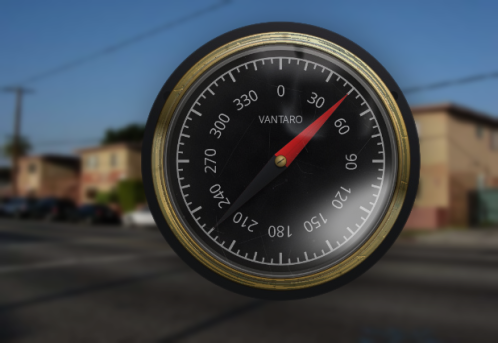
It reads 45 °
